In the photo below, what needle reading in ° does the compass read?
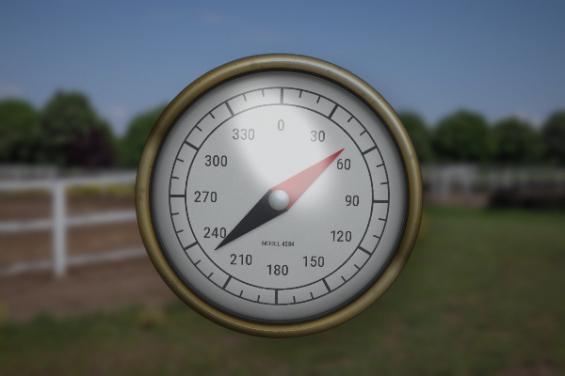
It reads 50 °
